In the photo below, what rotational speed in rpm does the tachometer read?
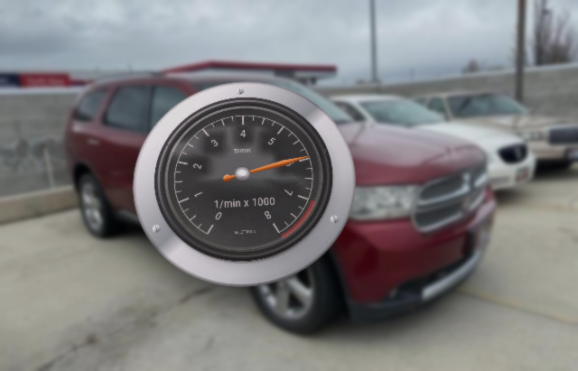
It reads 6000 rpm
